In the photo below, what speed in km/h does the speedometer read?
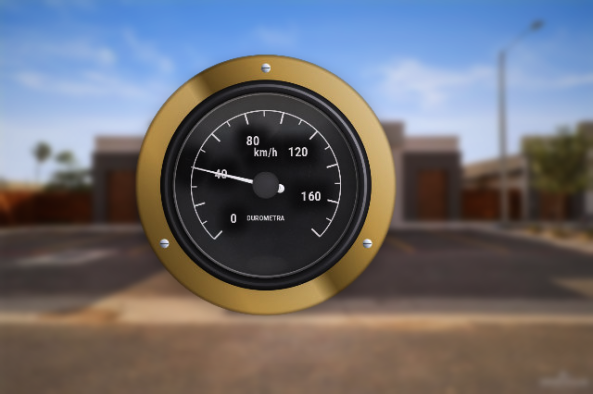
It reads 40 km/h
